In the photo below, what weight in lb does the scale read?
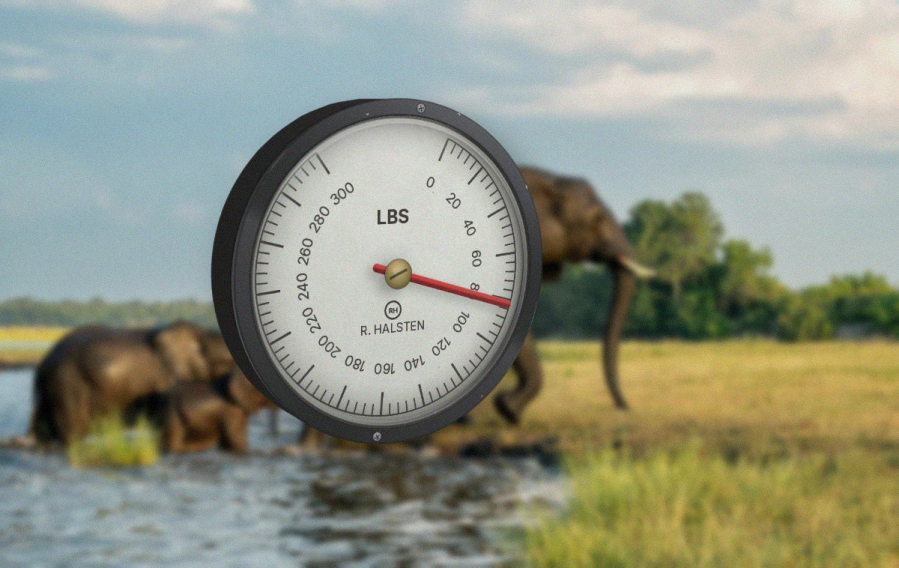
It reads 82 lb
